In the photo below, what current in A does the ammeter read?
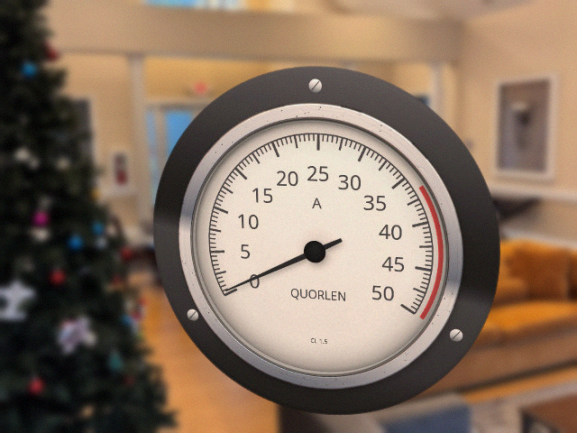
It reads 0.5 A
